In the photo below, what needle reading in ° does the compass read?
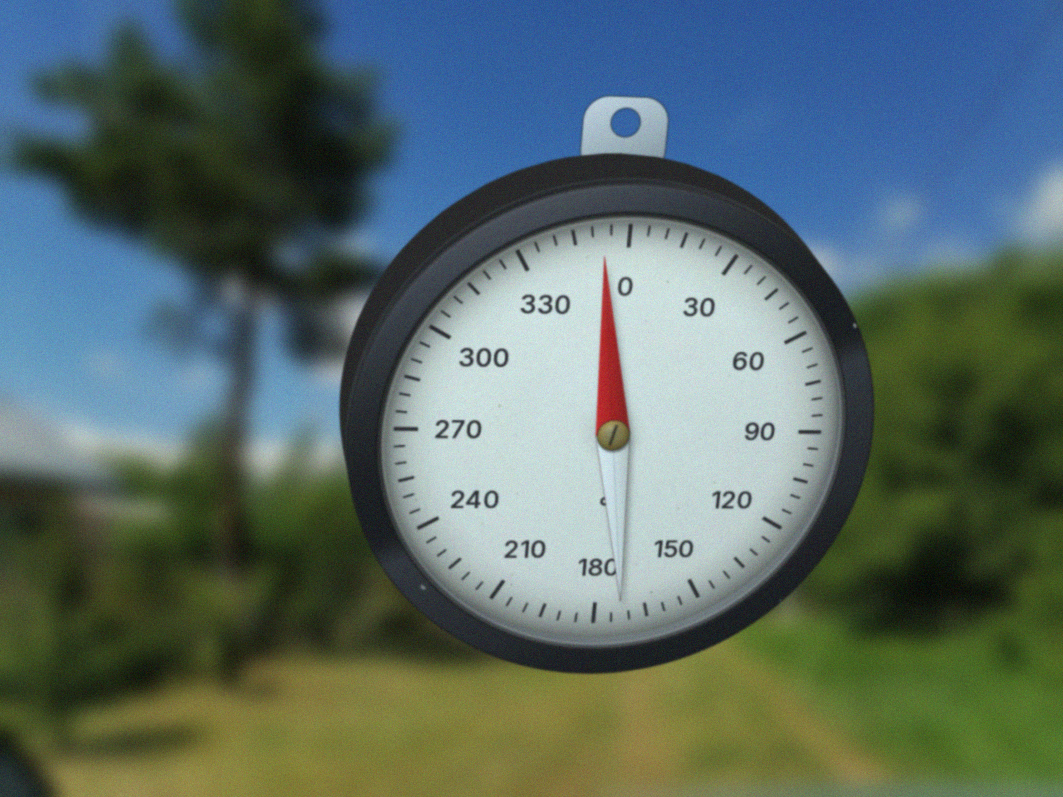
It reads 352.5 °
